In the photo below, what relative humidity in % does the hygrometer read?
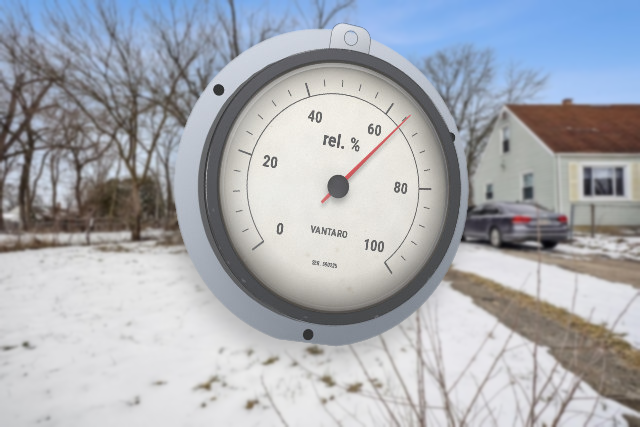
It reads 64 %
